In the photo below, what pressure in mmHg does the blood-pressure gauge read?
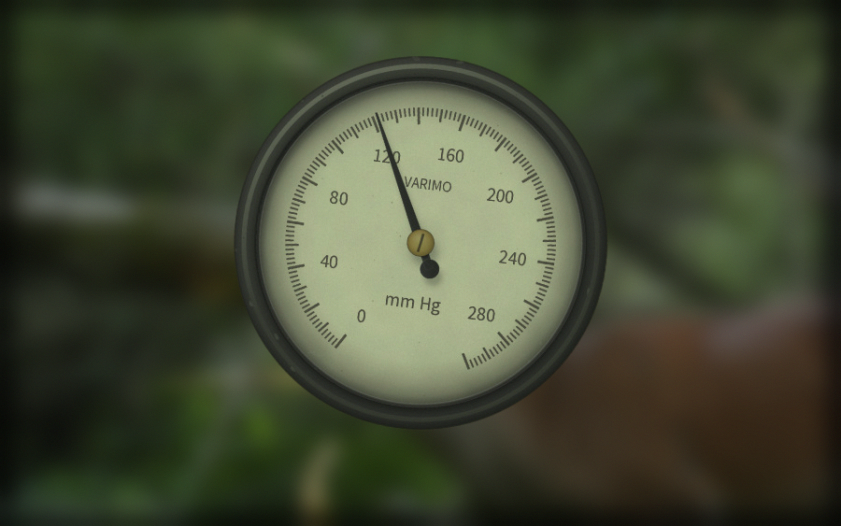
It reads 122 mmHg
